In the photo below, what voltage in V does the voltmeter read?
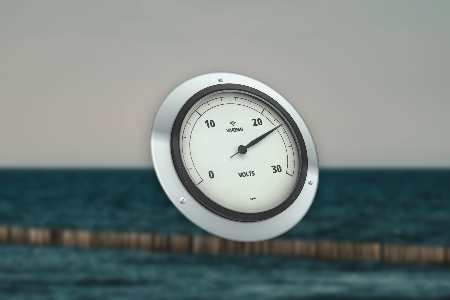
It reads 23 V
